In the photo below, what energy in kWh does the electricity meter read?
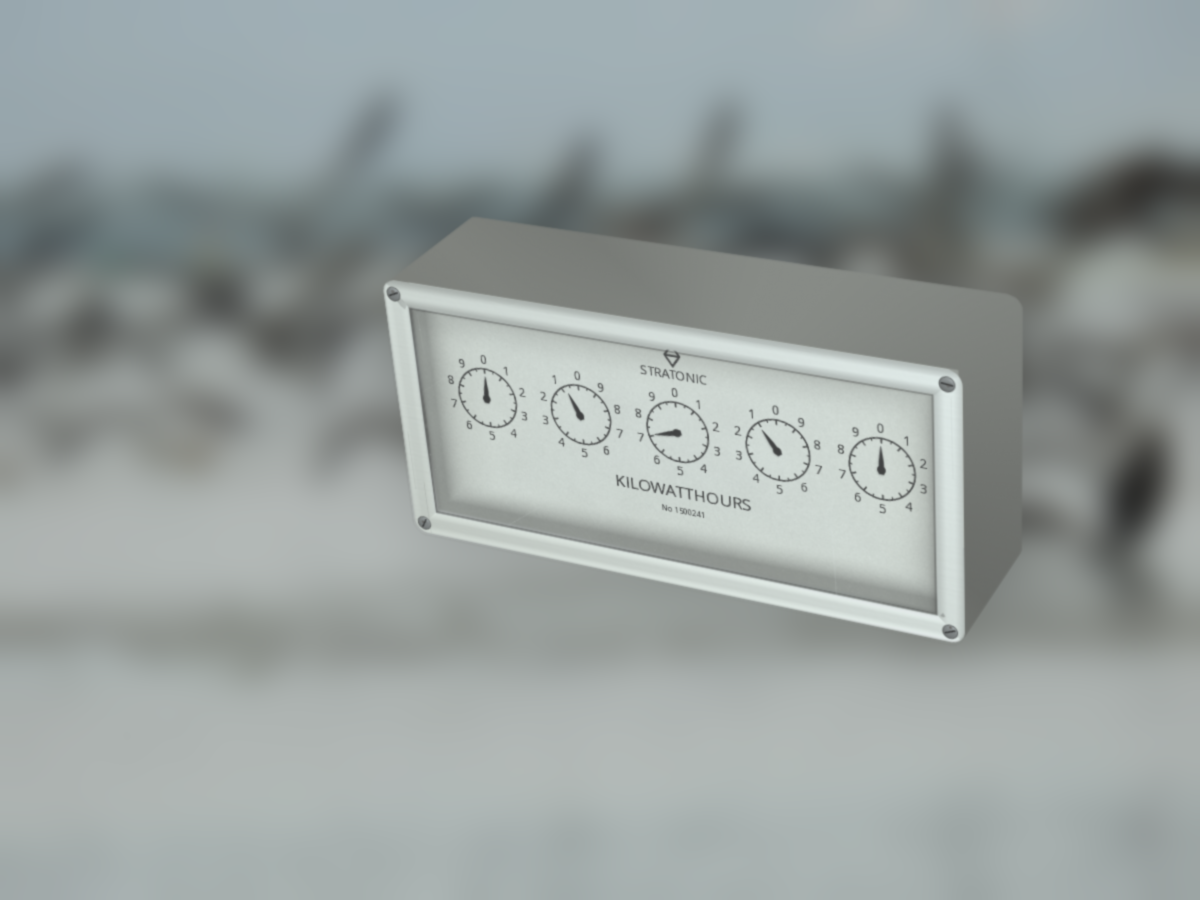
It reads 710 kWh
